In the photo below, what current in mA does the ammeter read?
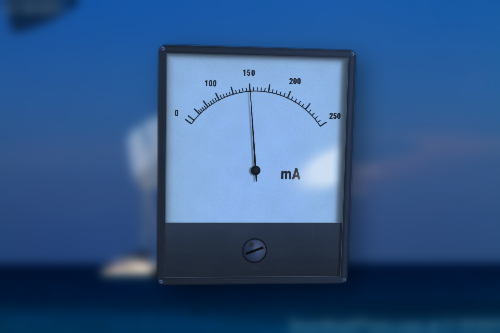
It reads 150 mA
